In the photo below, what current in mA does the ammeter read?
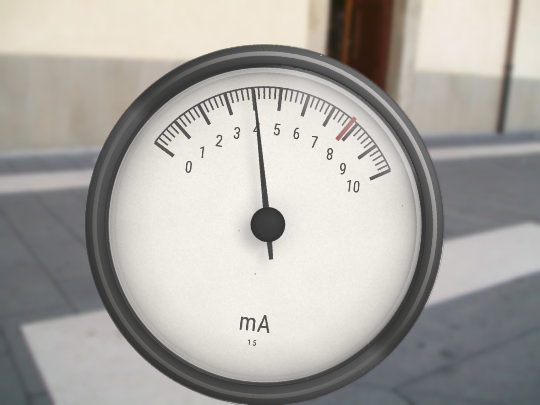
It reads 4 mA
